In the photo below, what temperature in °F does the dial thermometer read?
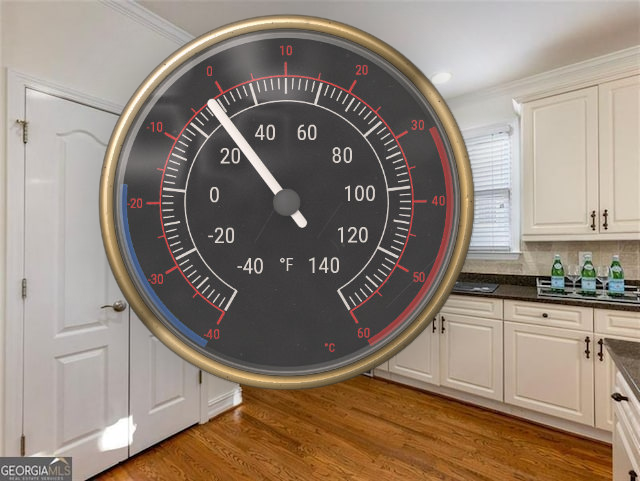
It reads 28 °F
